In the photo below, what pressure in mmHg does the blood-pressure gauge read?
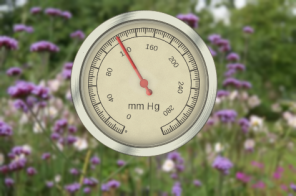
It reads 120 mmHg
